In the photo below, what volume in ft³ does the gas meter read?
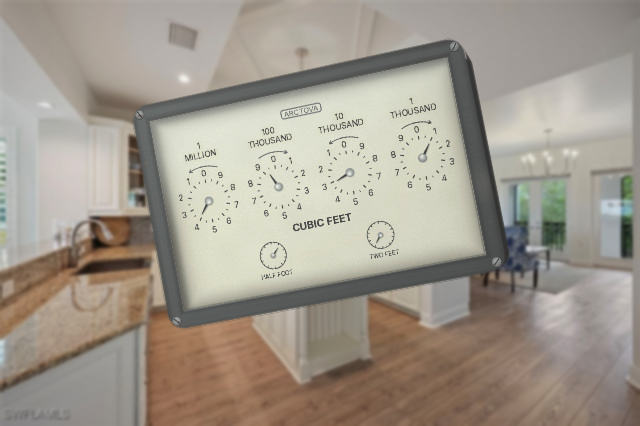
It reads 393100 ft³
